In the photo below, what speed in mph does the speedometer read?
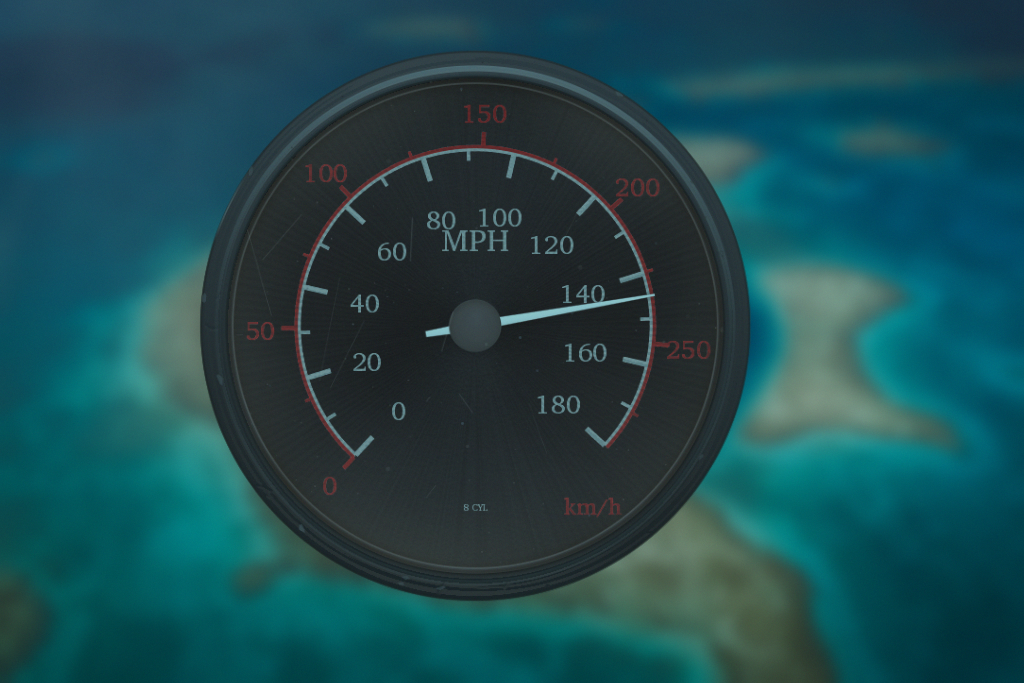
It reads 145 mph
